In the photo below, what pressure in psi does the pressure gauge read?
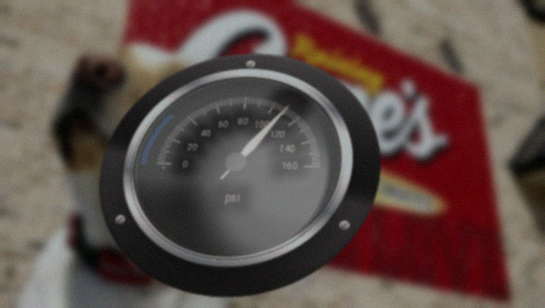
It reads 110 psi
